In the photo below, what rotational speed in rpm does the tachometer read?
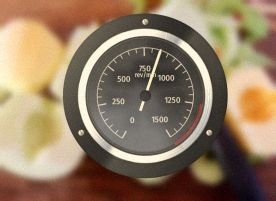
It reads 850 rpm
